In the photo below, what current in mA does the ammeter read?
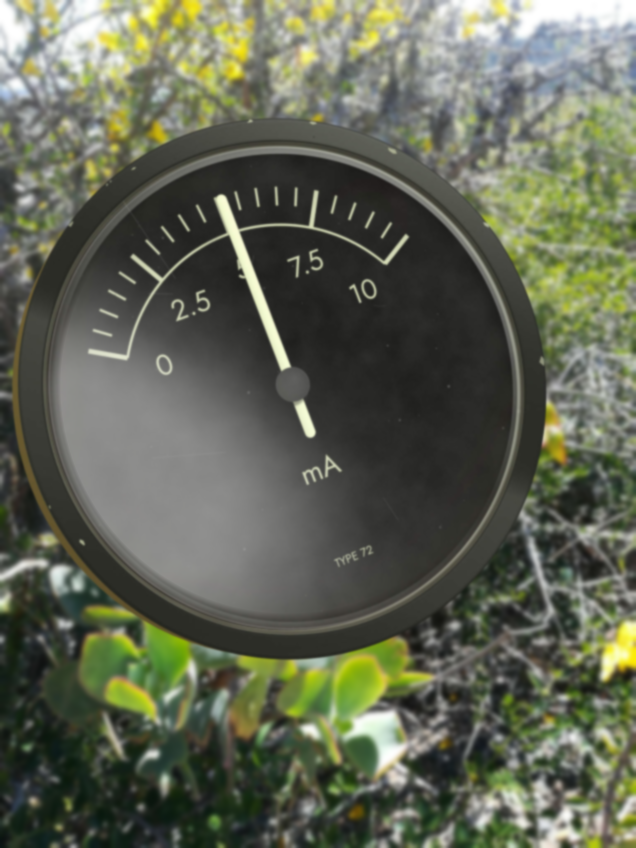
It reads 5 mA
